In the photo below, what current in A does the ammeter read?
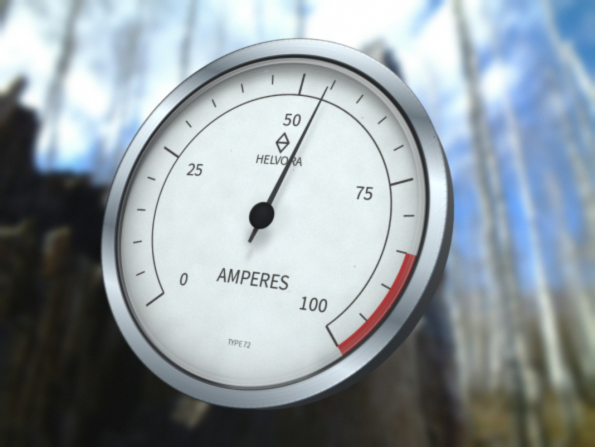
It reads 55 A
